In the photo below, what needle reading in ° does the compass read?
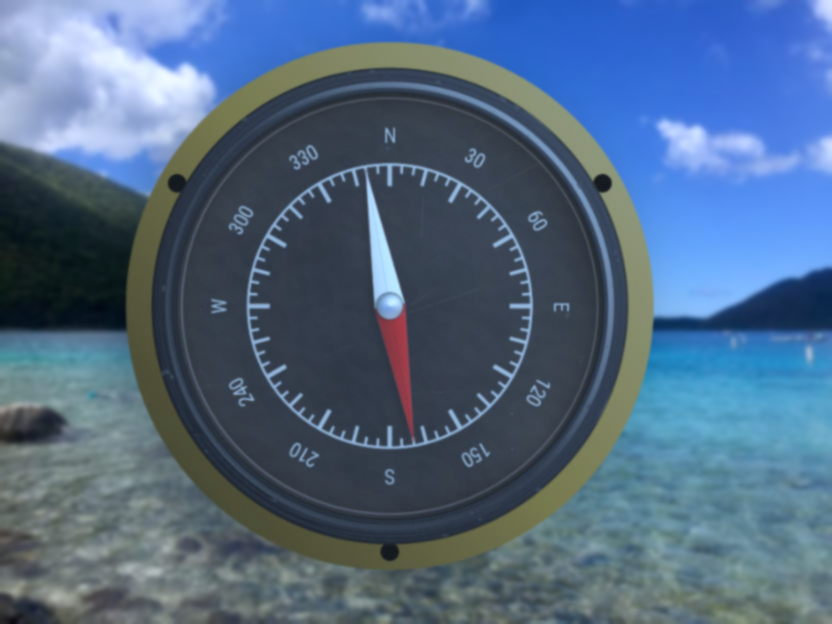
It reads 170 °
